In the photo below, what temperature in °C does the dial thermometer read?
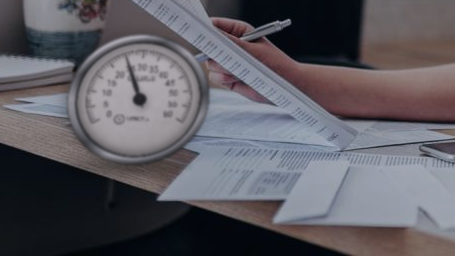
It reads 25 °C
